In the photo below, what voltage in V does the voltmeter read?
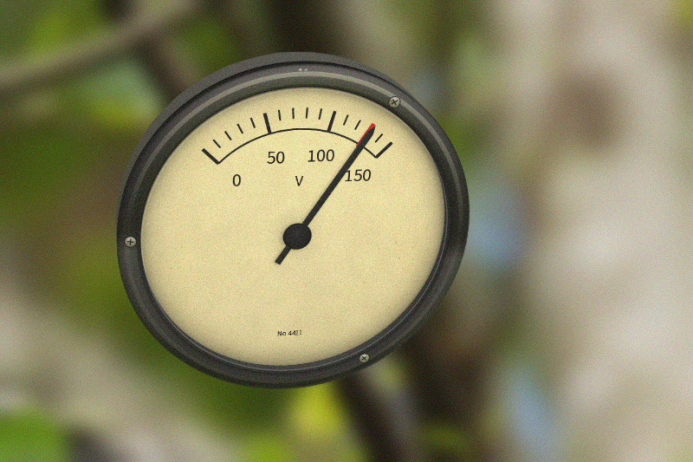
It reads 130 V
